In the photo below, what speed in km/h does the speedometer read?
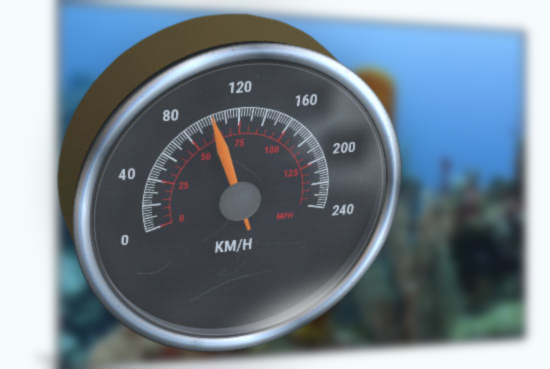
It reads 100 km/h
